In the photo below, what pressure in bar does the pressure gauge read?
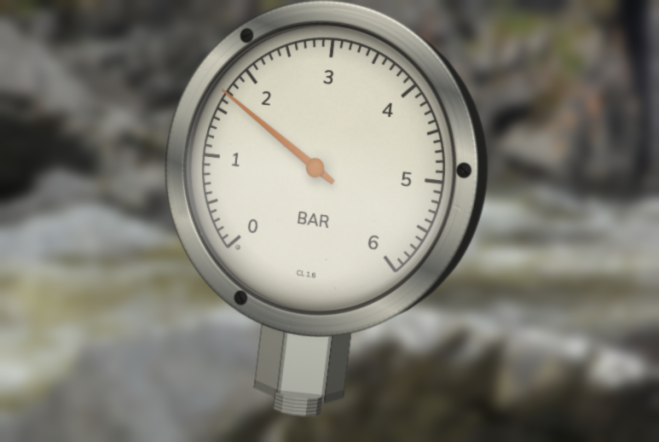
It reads 1.7 bar
